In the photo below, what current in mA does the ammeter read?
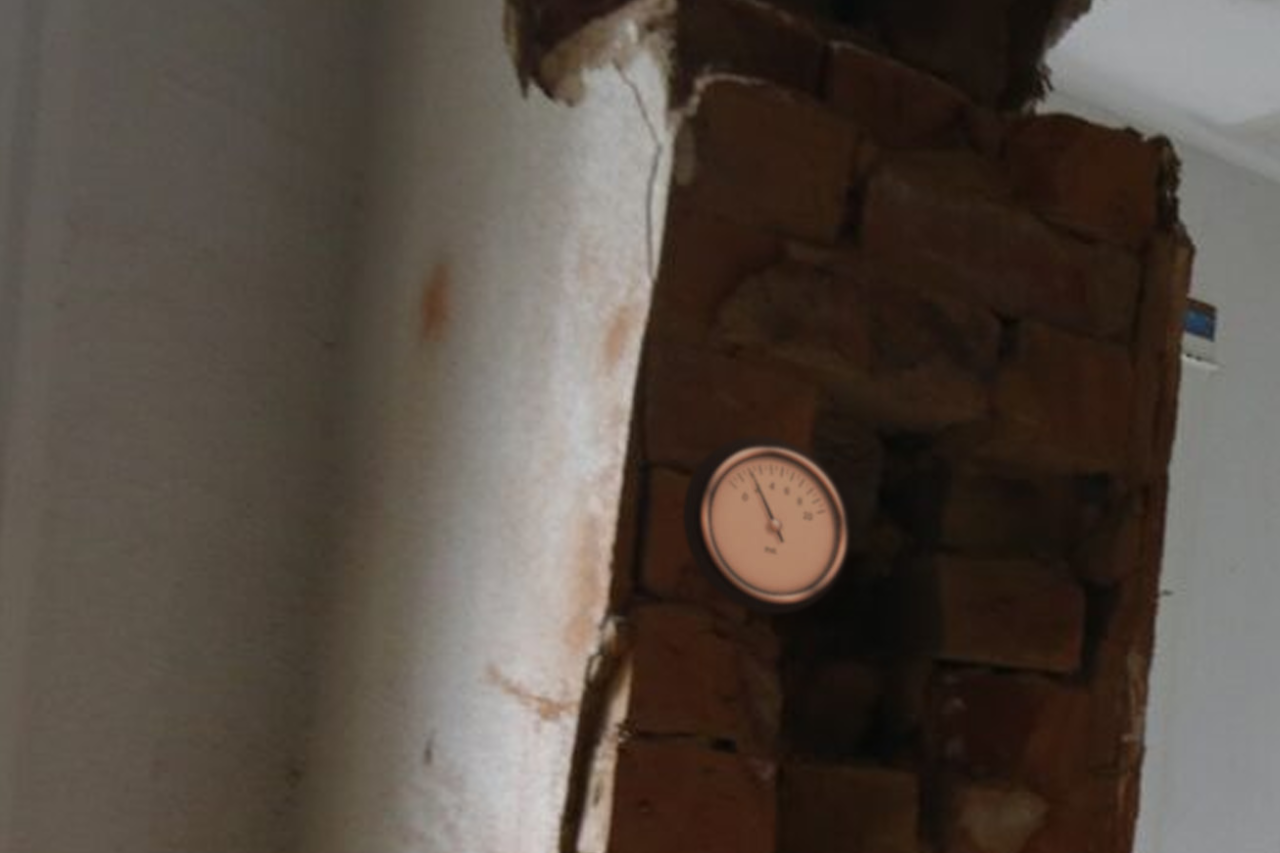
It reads 2 mA
